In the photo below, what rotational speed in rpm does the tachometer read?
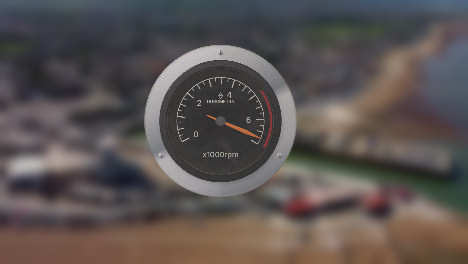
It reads 6750 rpm
